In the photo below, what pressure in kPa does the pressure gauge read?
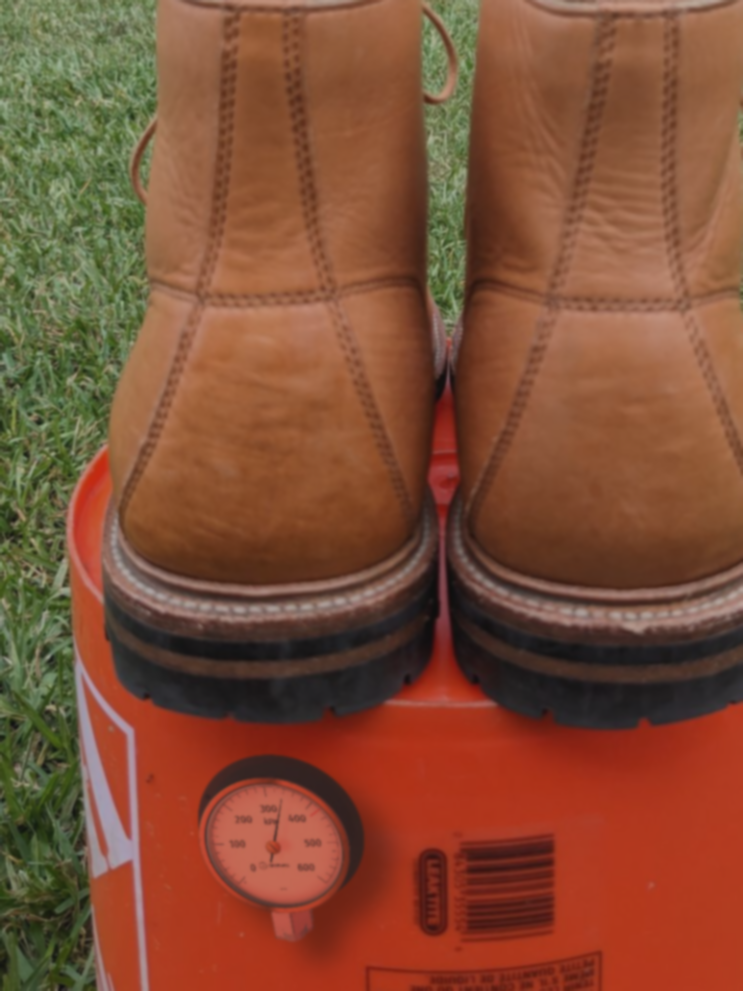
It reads 340 kPa
